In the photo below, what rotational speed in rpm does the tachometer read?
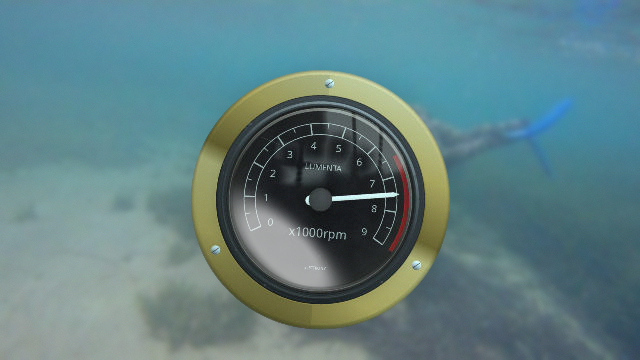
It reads 7500 rpm
